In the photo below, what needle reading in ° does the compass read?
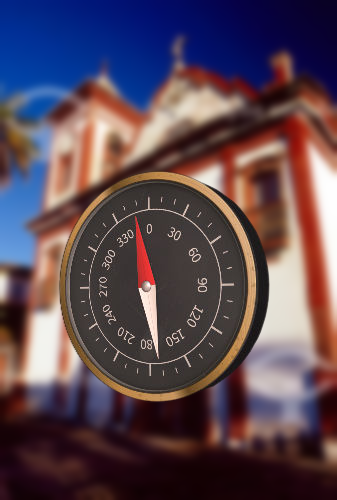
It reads 350 °
